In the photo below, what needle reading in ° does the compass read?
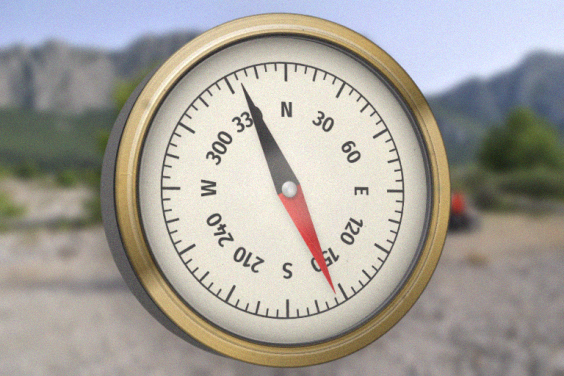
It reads 155 °
